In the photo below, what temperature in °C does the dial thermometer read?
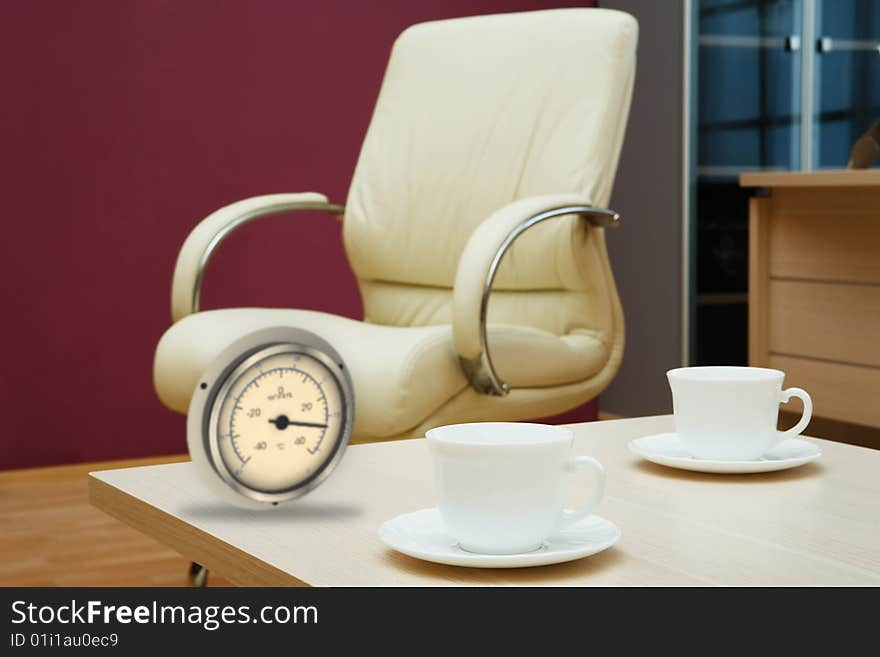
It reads 30 °C
